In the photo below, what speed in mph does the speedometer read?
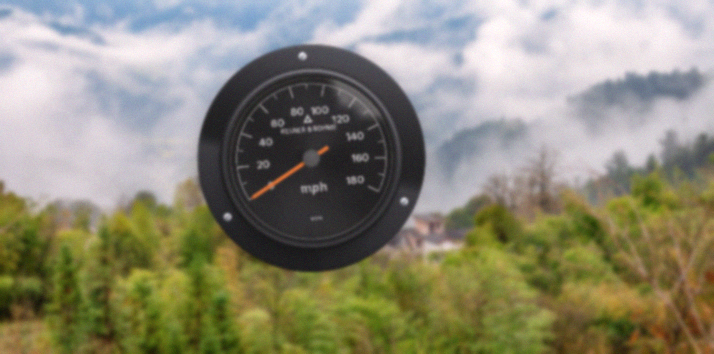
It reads 0 mph
